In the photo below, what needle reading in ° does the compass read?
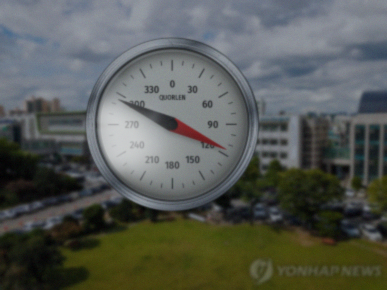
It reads 115 °
